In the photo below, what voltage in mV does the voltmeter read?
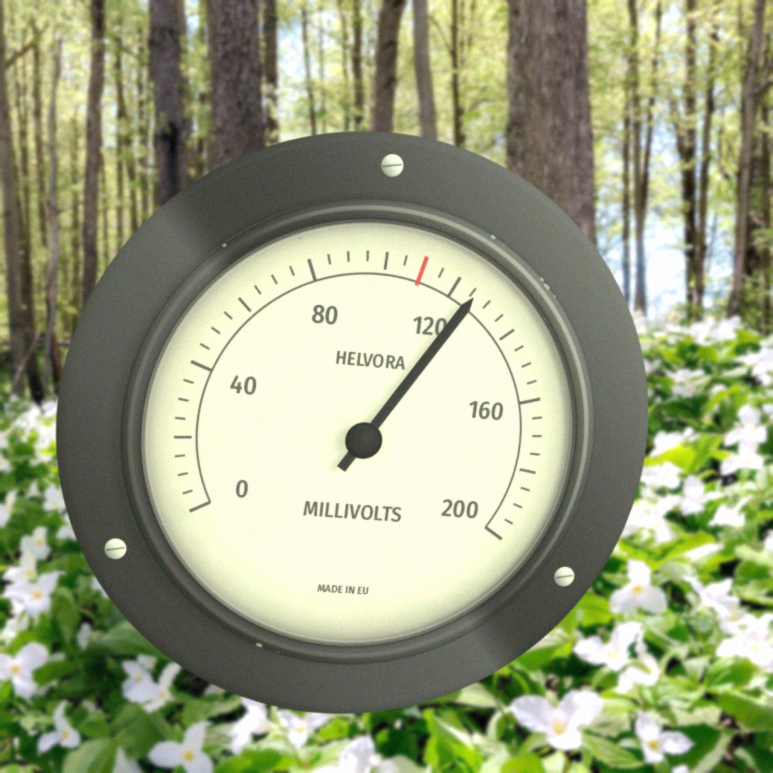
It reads 125 mV
